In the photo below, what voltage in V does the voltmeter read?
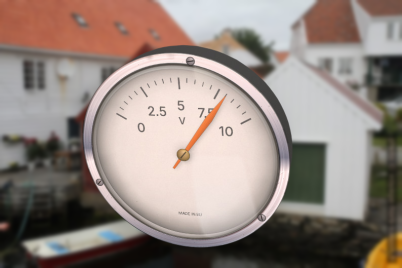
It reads 8 V
